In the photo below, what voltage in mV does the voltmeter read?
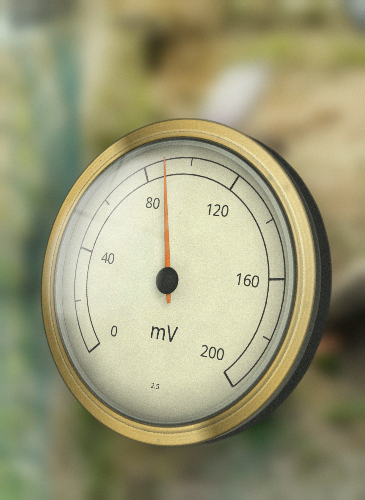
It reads 90 mV
